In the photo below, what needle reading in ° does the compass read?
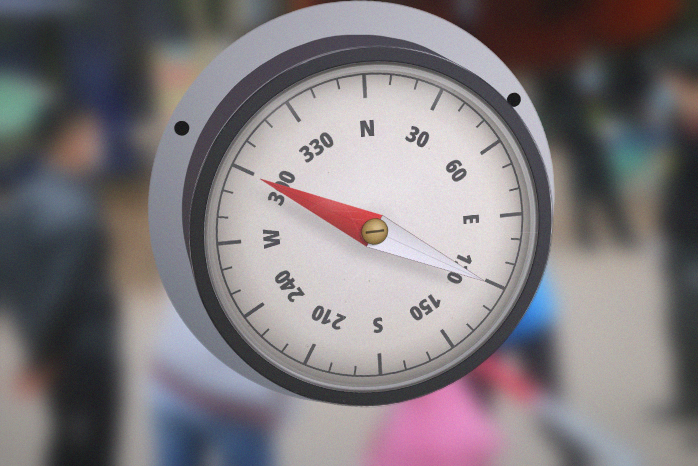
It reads 300 °
